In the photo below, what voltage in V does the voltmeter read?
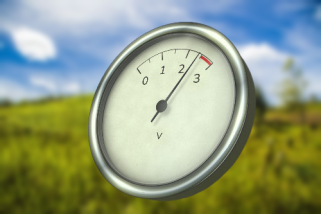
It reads 2.5 V
